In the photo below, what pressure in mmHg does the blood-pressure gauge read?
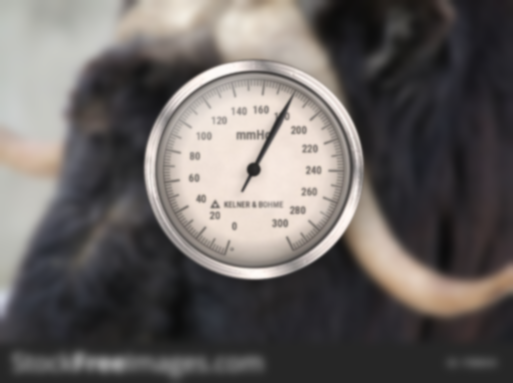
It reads 180 mmHg
